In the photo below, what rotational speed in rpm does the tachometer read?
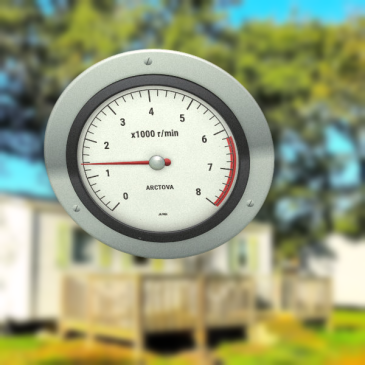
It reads 1400 rpm
